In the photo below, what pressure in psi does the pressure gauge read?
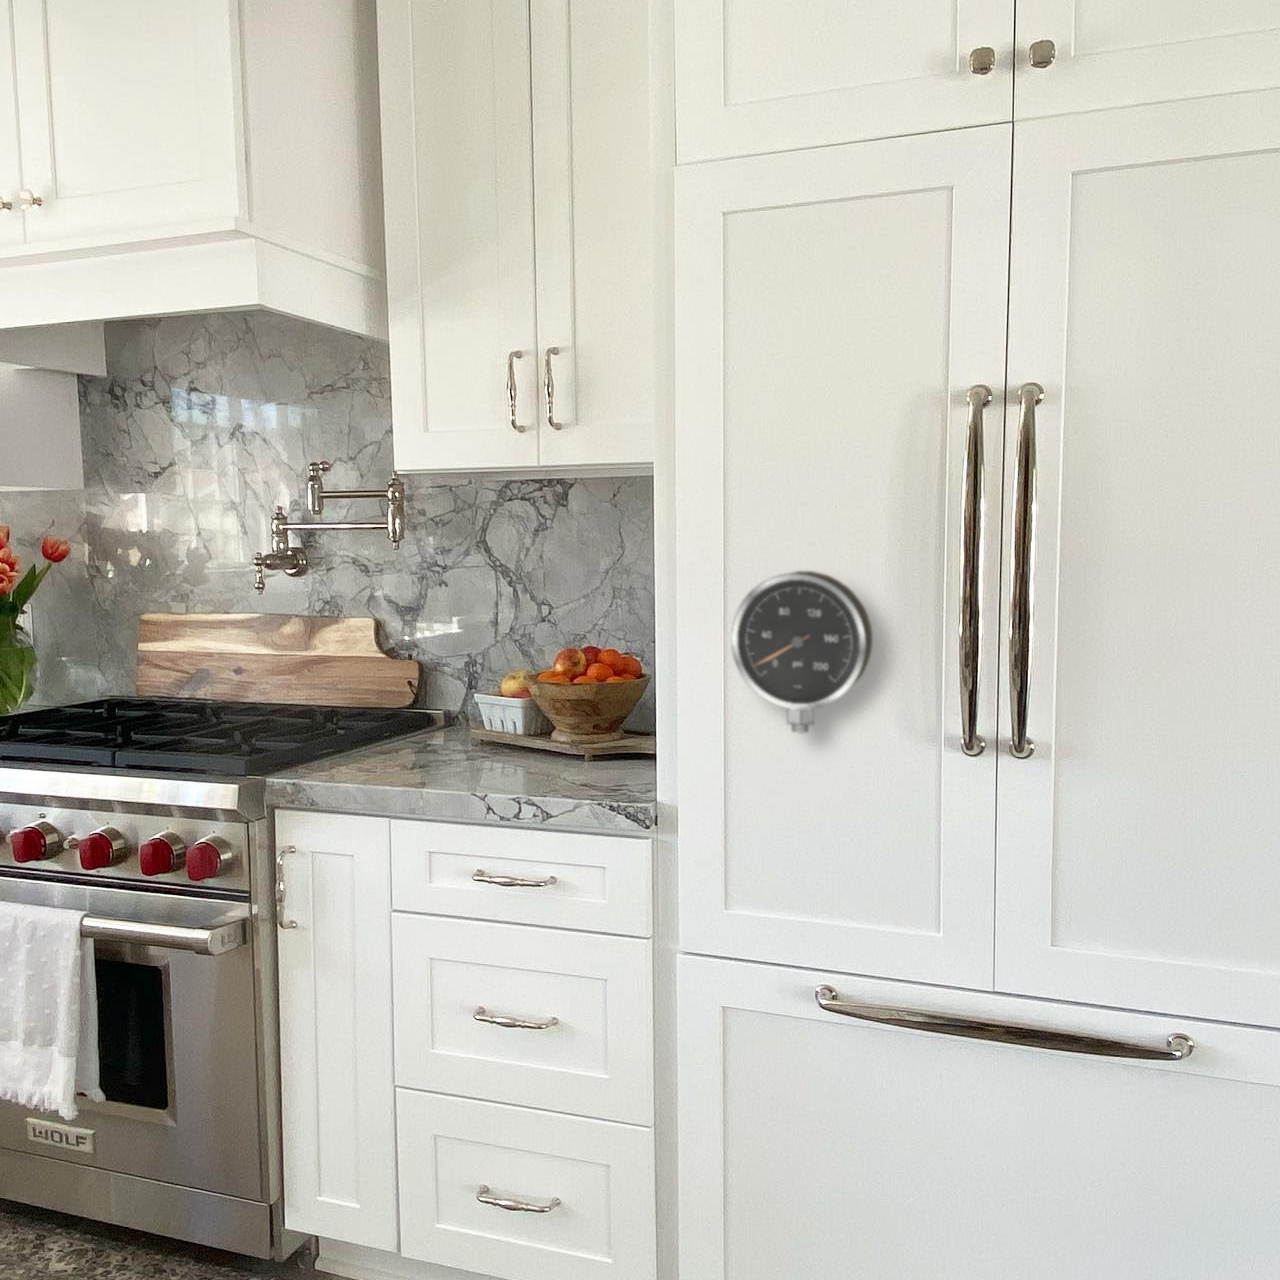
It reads 10 psi
